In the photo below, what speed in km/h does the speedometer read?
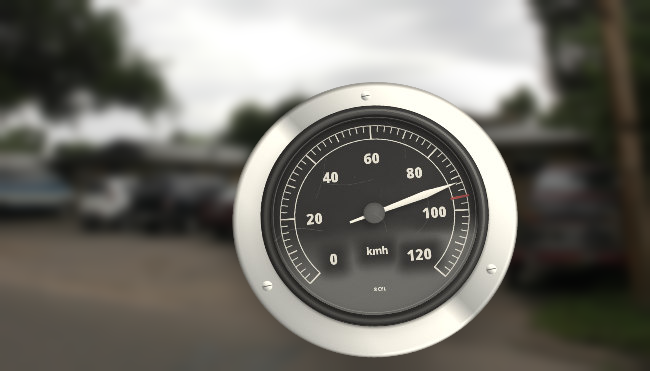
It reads 92 km/h
